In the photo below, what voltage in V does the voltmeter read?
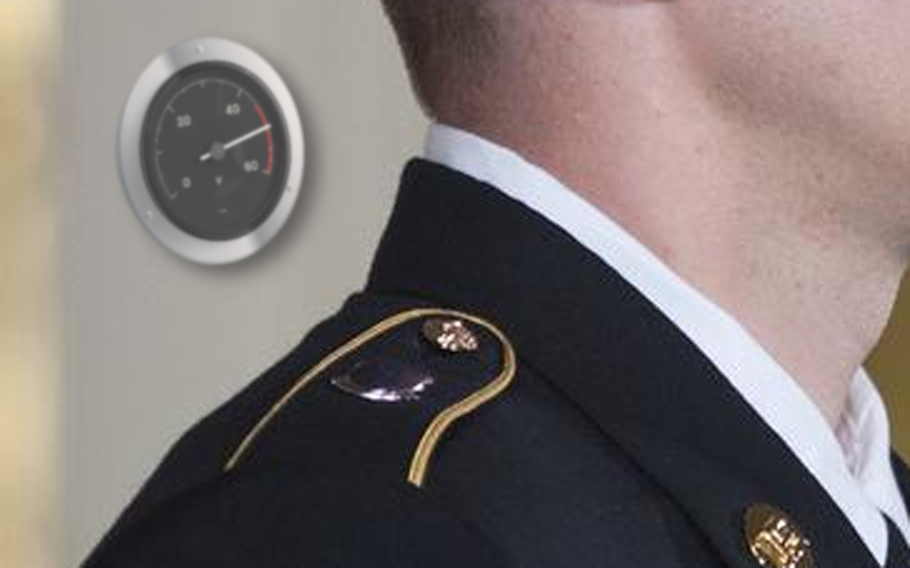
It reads 50 V
